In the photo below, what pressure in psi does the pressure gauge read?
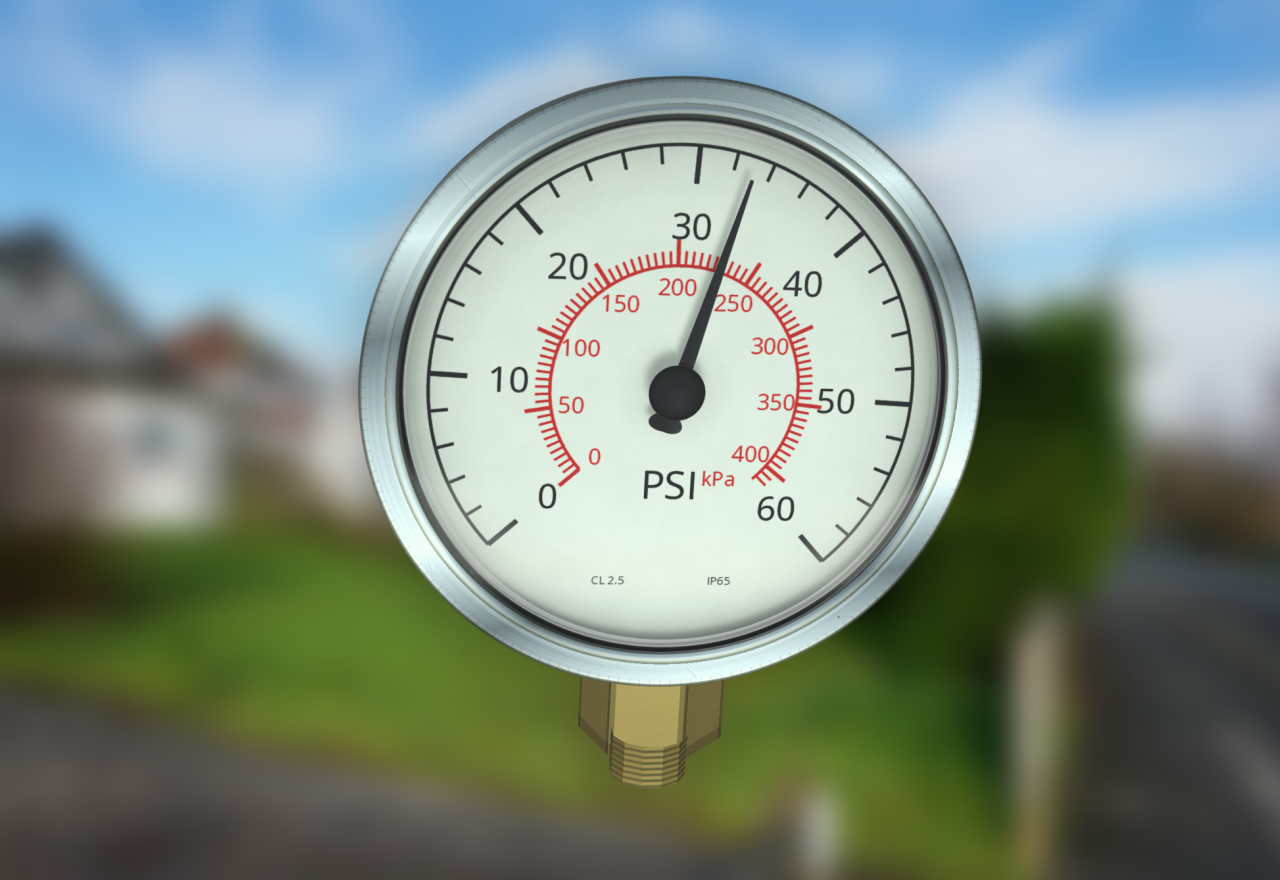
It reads 33 psi
